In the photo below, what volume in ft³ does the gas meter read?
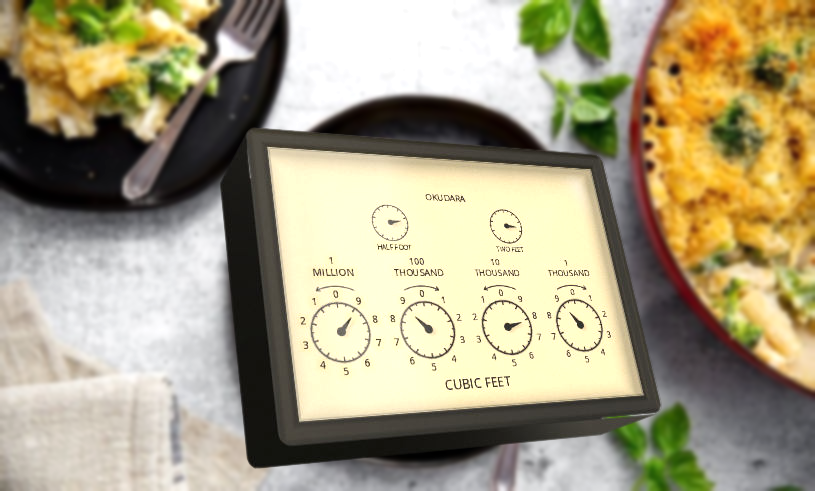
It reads 887900 ft³
